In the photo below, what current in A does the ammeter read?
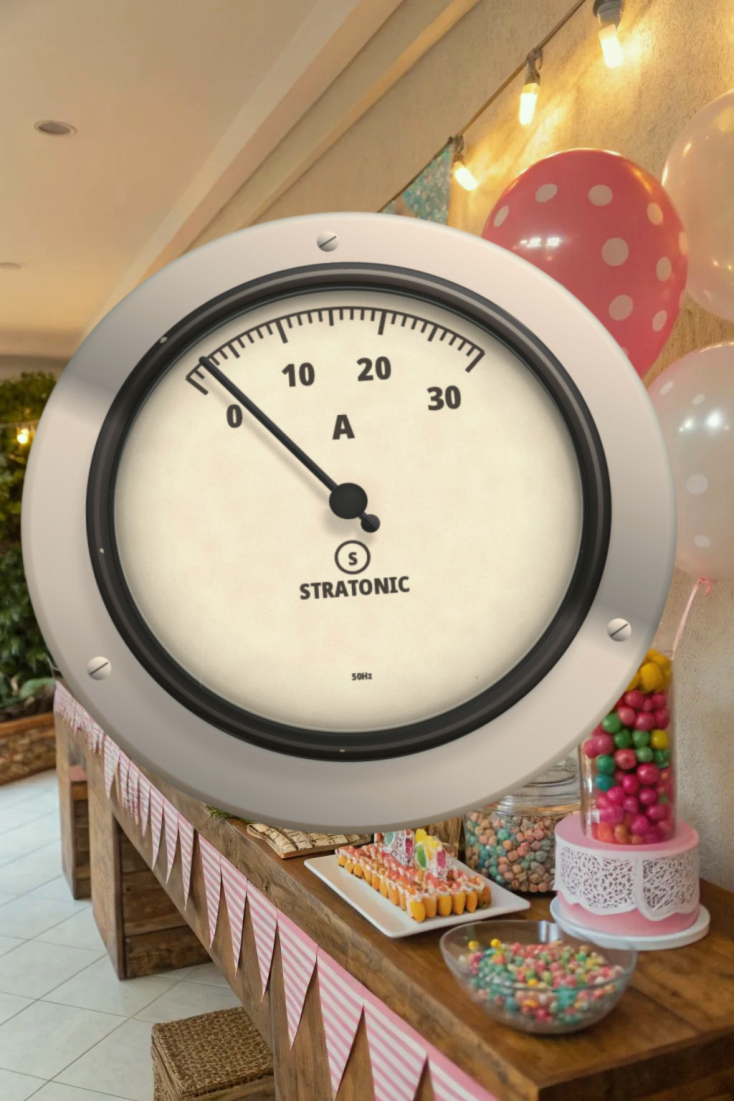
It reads 2 A
